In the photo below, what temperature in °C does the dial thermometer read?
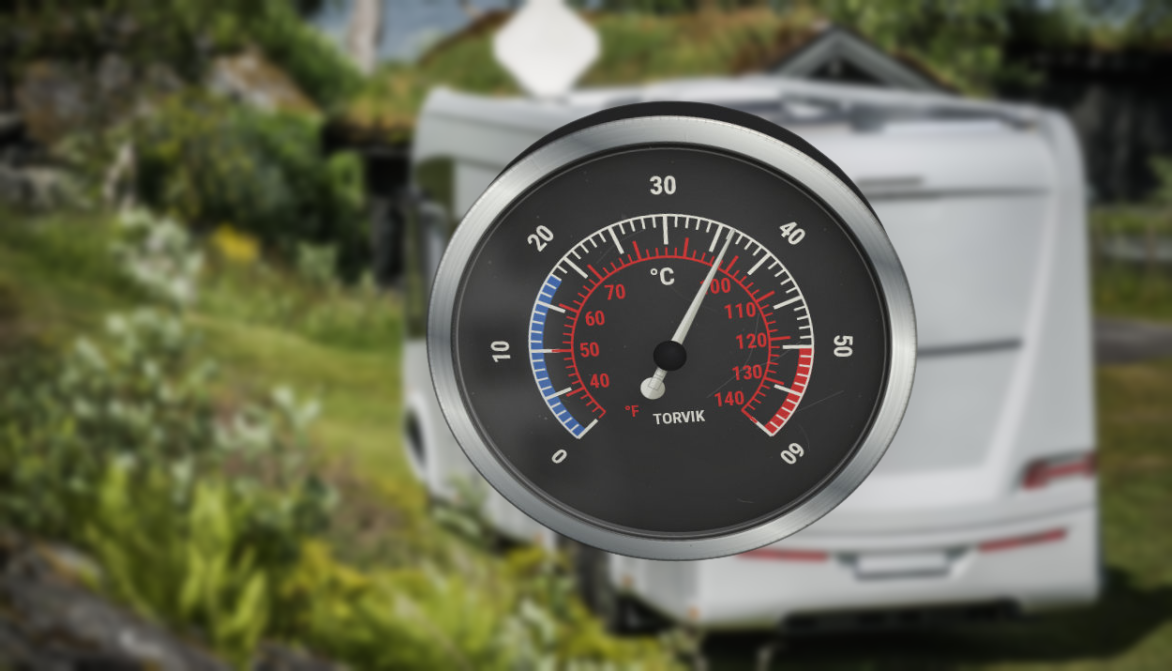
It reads 36 °C
